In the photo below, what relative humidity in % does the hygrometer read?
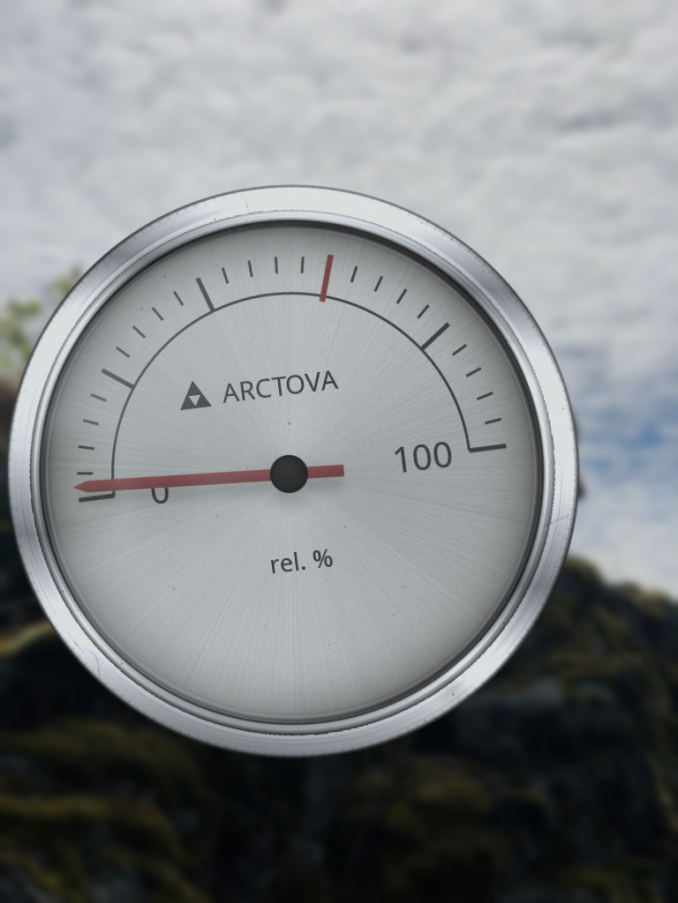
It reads 2 %
